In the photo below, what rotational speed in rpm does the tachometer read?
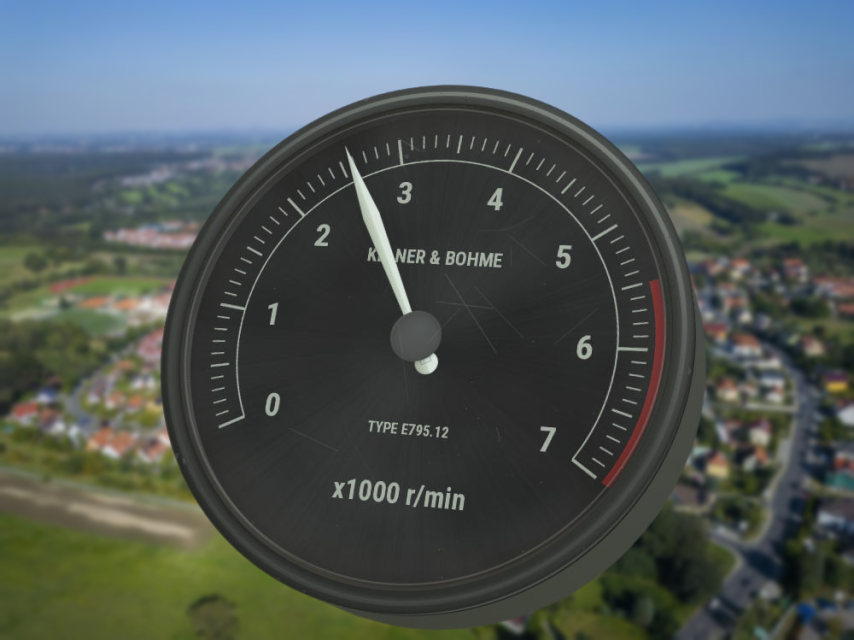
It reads 2600 rpm
